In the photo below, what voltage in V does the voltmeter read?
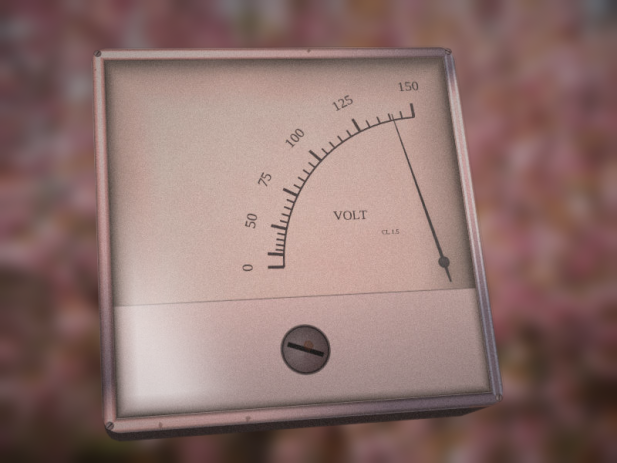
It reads 140 V
